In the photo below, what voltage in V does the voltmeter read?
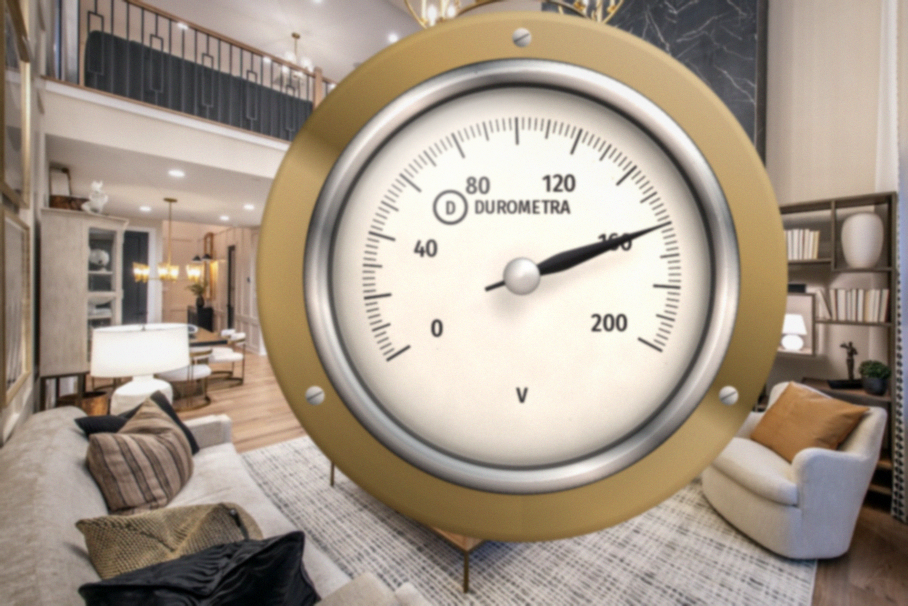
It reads 160 V
